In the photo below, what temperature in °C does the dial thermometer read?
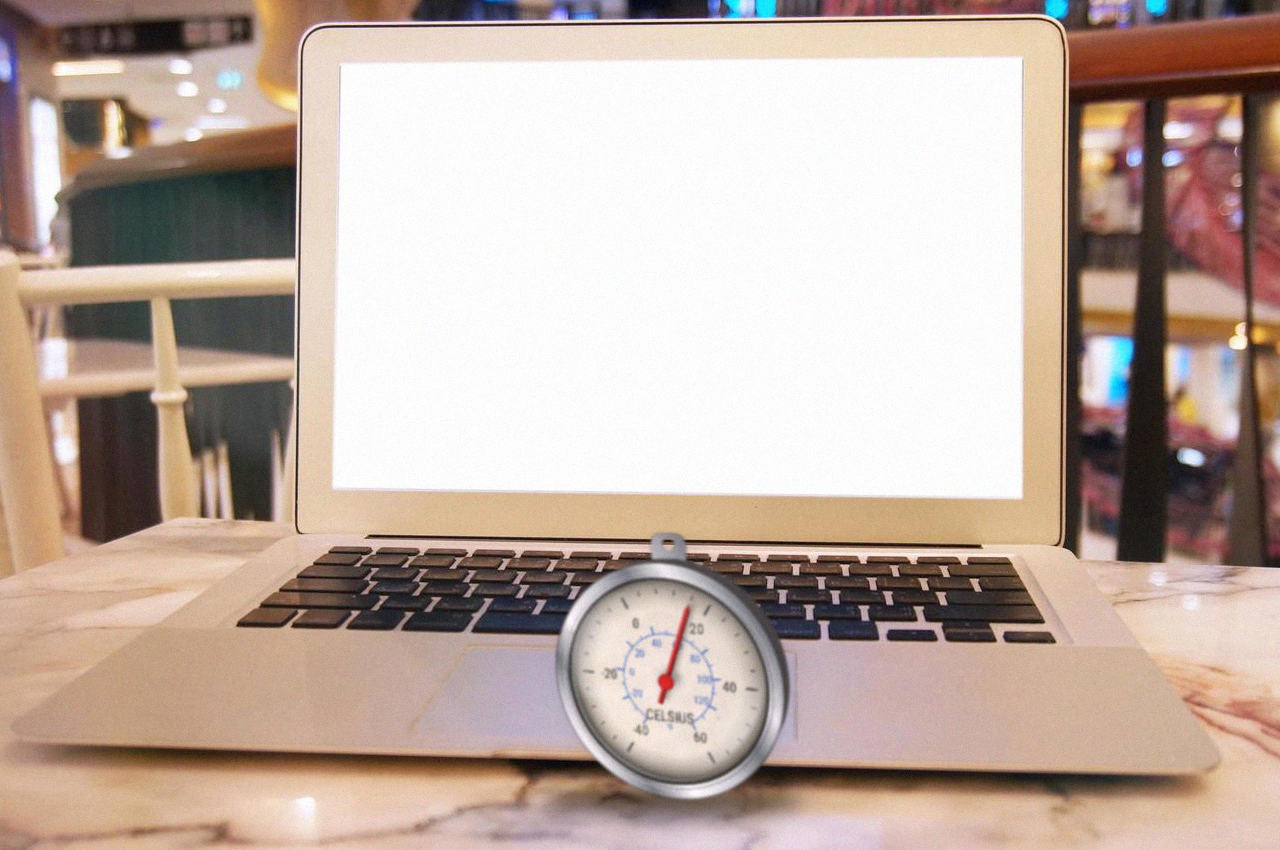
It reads 16 °C
